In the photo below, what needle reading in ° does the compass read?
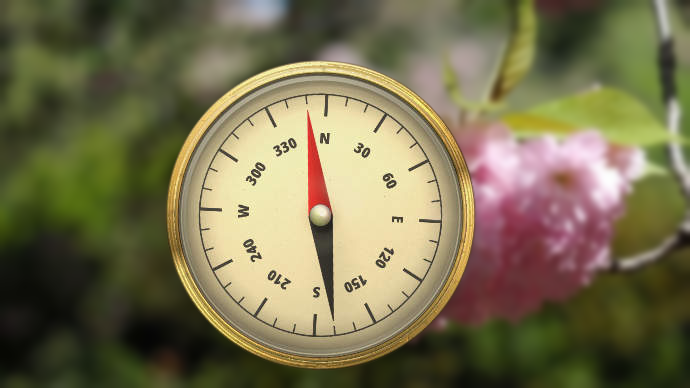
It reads 350 °
